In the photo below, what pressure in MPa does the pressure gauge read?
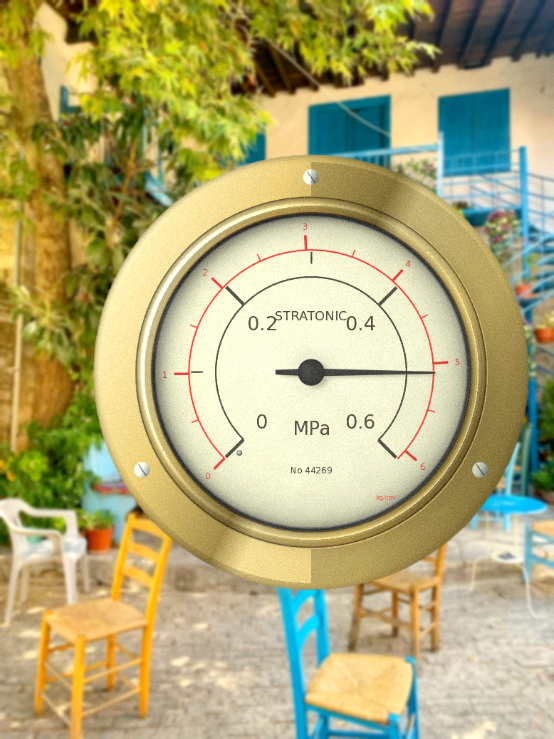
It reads 0.5 MPa
